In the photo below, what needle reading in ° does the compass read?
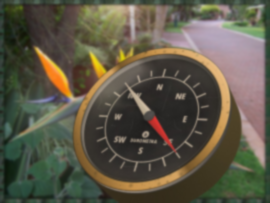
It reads 135 °
